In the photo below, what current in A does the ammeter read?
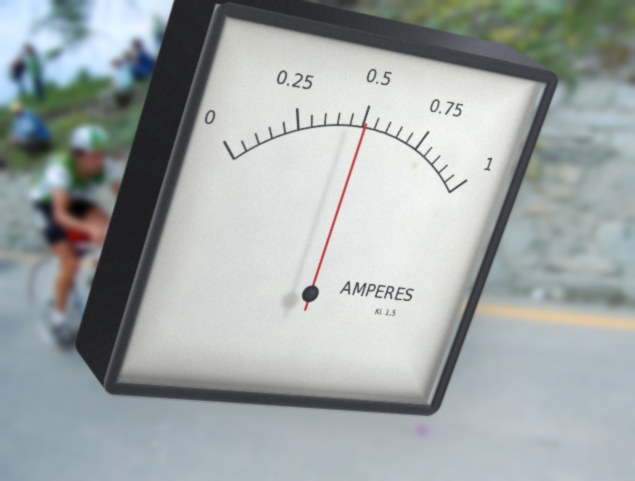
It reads 0.5 A
